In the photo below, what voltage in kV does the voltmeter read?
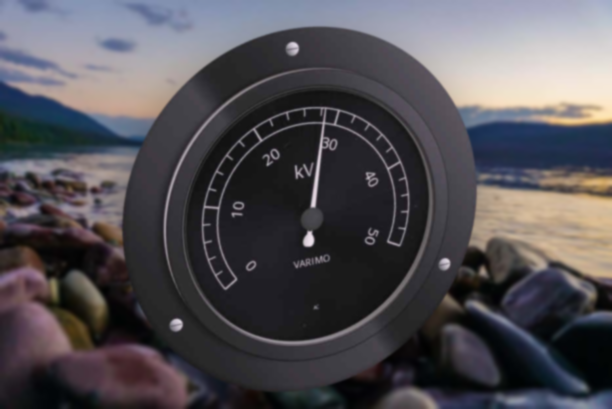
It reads 28 kV
